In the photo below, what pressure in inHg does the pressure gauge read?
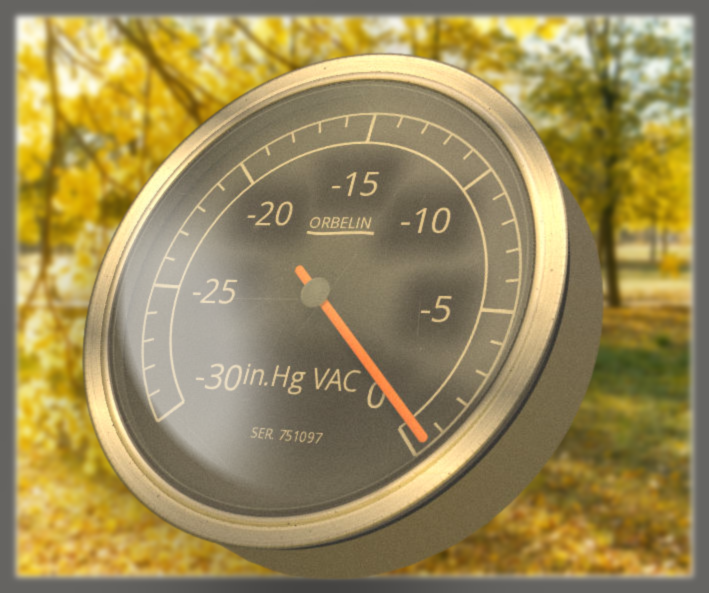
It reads -0.5 inHg
